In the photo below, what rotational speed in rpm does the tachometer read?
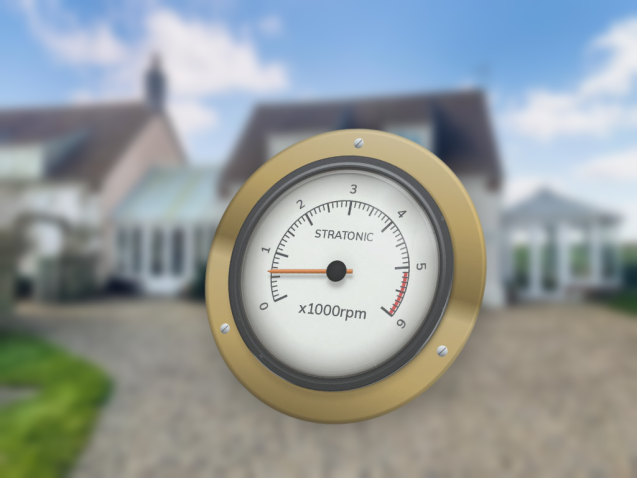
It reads 600 rpm
